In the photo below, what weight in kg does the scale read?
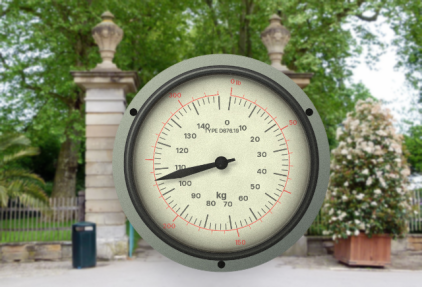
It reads 106 kg
